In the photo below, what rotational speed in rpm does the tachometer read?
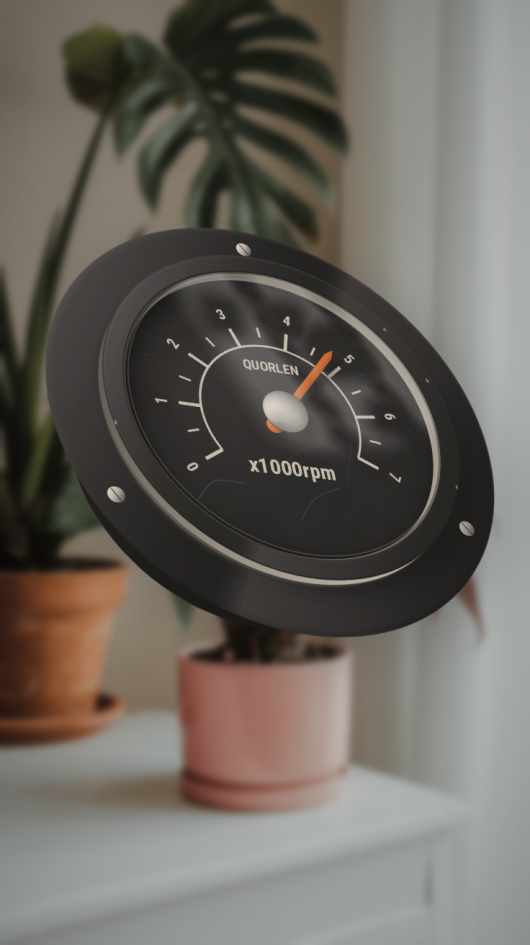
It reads 4750 rpm
